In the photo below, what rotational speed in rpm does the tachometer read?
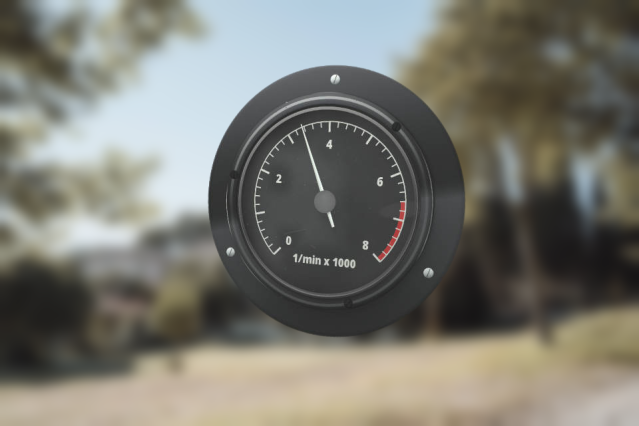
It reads 3400 rpm
